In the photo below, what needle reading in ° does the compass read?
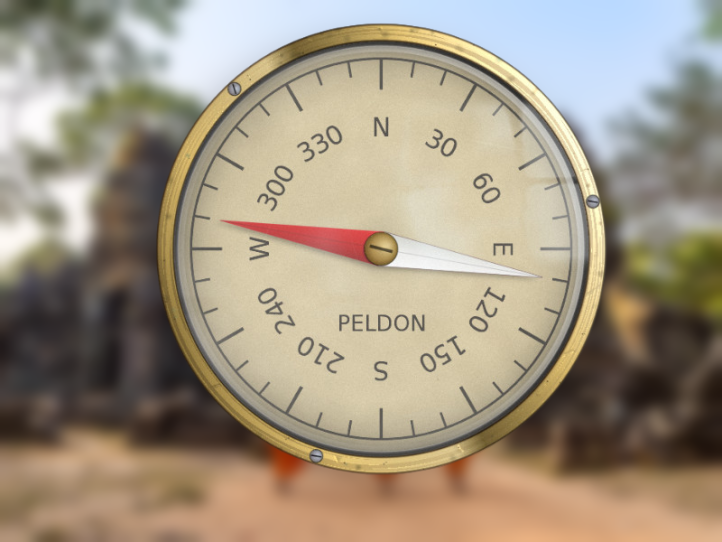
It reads 280 °
